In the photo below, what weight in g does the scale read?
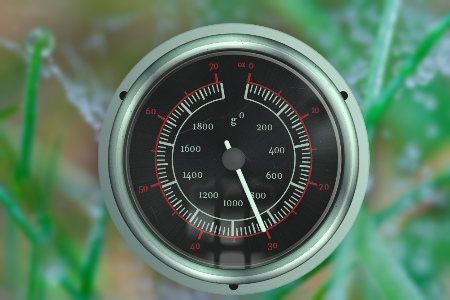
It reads 860 g
